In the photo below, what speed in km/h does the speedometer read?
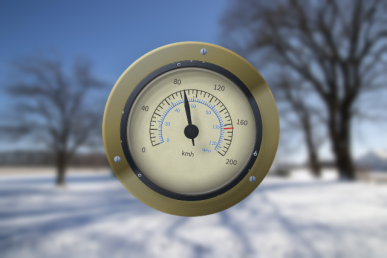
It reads 85 km/h
